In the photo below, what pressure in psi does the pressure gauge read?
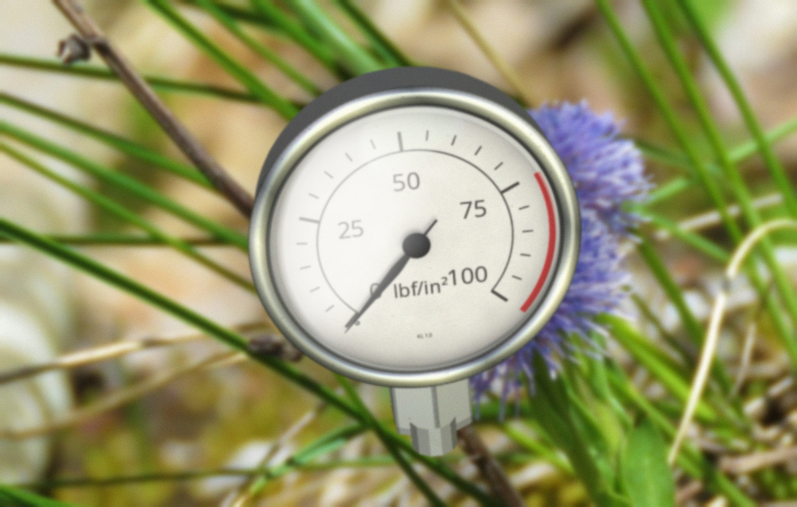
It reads 0 psi
